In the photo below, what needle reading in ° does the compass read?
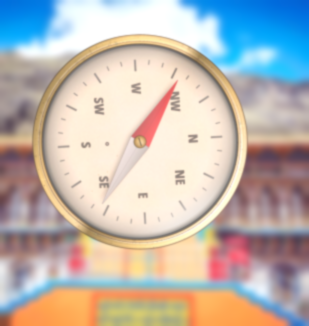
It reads 305 °
